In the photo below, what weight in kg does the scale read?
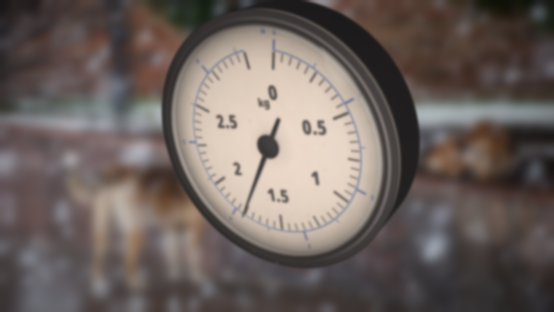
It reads 1.75 kg
